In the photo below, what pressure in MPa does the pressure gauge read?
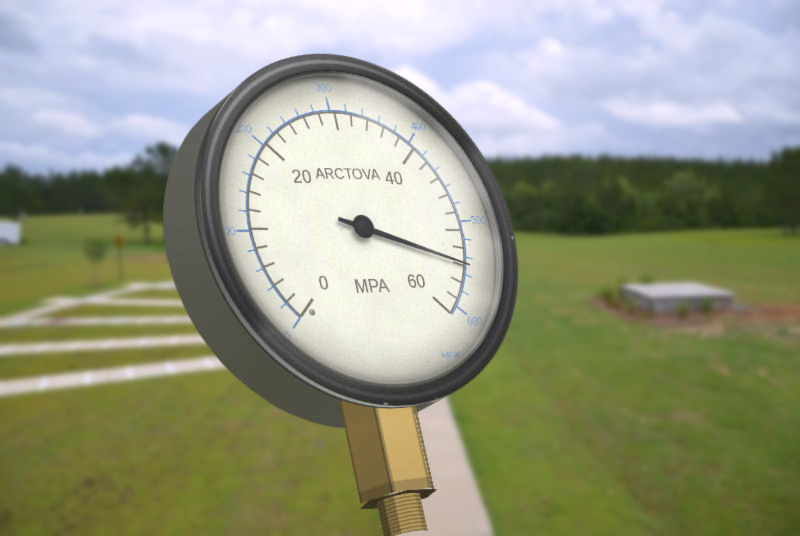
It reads 54 MPa
